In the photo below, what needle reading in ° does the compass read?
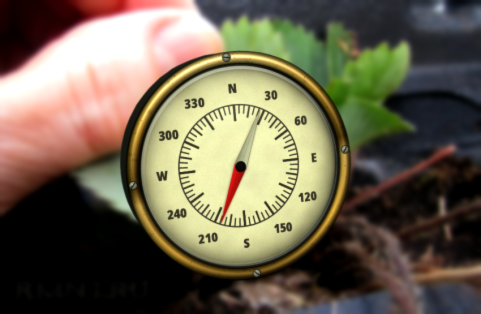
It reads 205 °
